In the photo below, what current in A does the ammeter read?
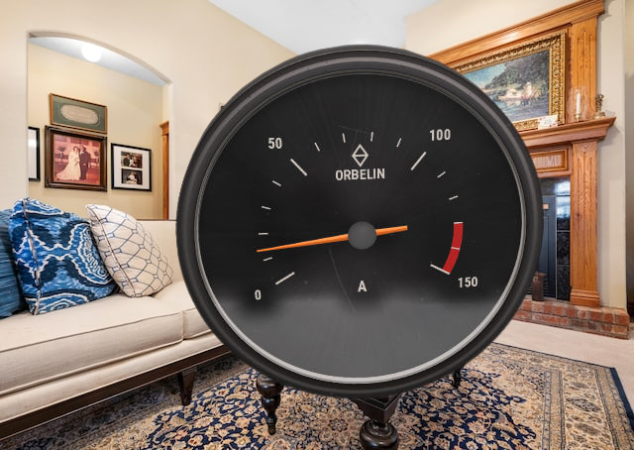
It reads 15 A
